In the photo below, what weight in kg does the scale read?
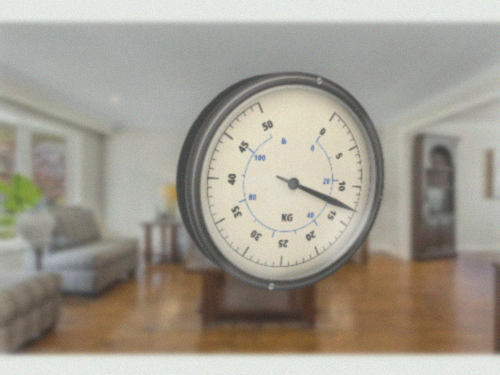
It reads 13 kg
